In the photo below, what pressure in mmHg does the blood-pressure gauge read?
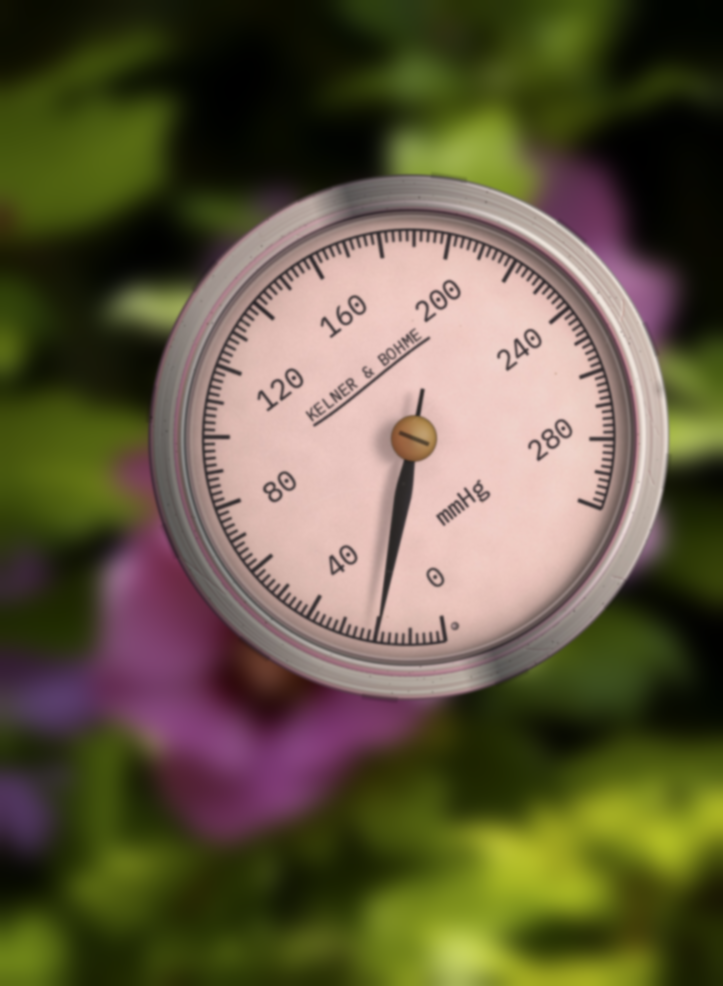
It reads 20 mmHg
